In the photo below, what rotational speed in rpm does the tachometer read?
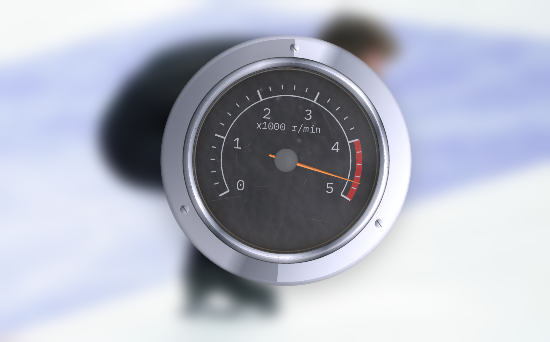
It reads 4700 rpm
